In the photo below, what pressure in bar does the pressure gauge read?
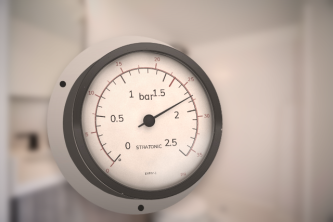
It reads 1.85 bar
